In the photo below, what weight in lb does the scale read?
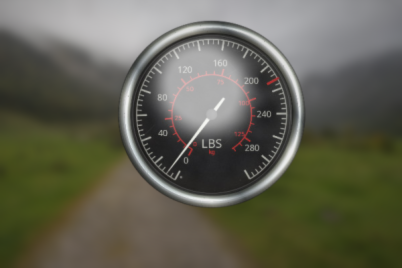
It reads 8 lb
